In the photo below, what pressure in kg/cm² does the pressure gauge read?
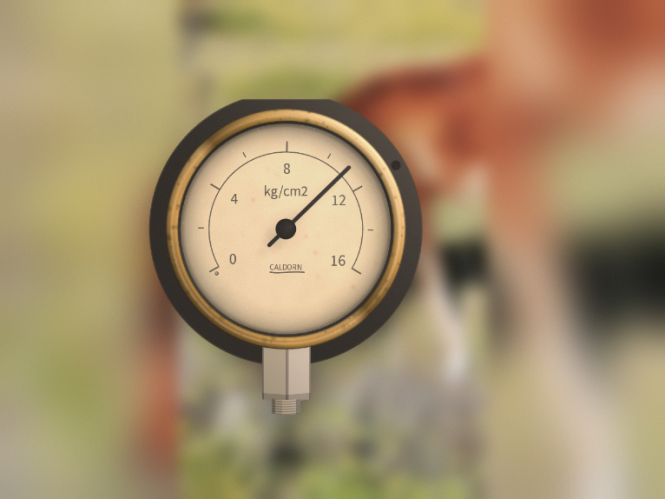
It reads 11 kg/cm²
